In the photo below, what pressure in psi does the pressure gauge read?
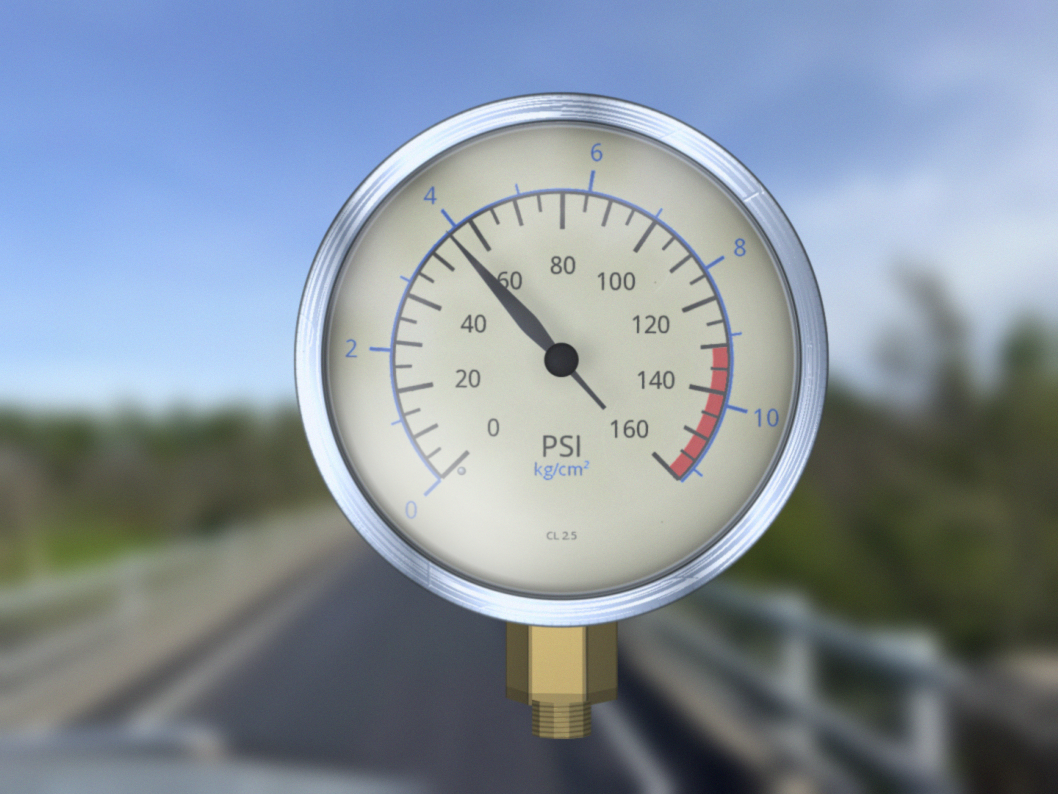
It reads 55 psi
